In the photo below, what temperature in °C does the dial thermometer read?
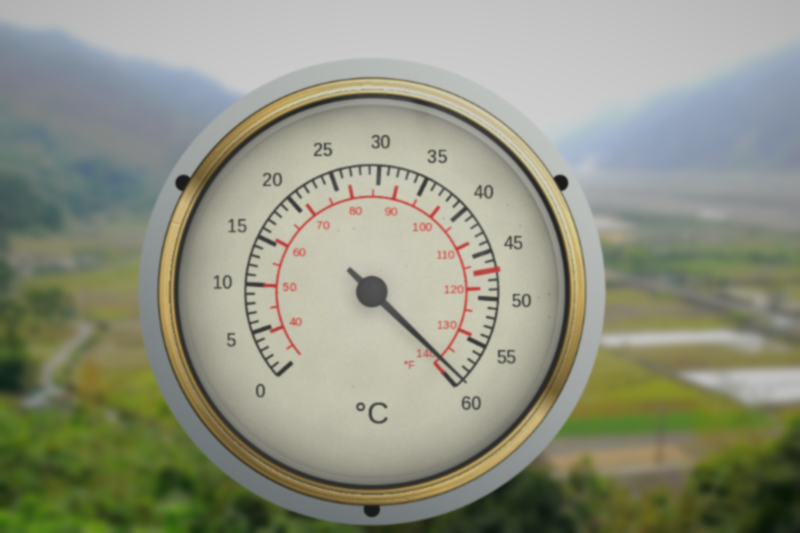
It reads 59 °C
